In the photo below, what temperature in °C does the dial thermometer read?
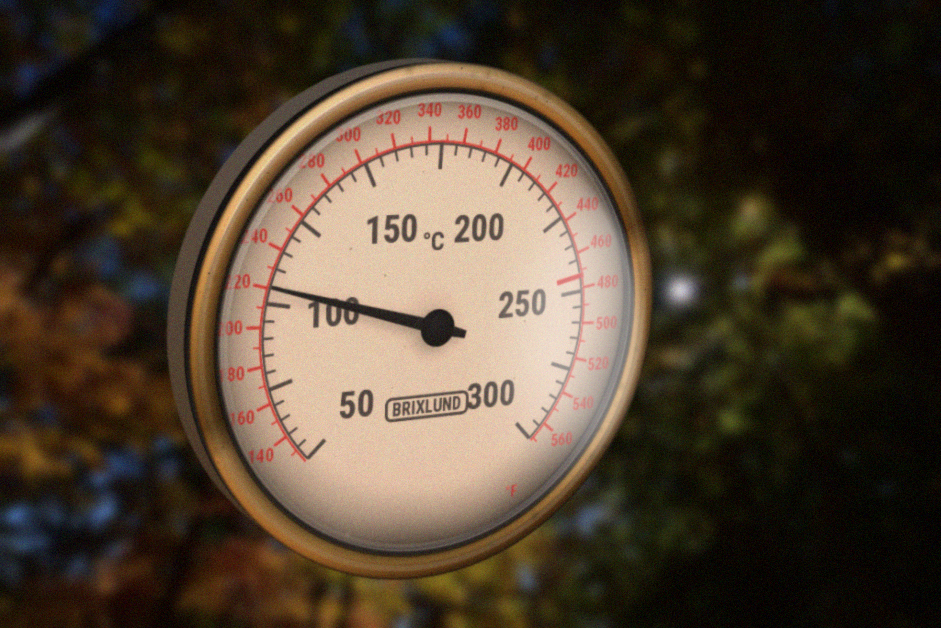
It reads 105 °C
